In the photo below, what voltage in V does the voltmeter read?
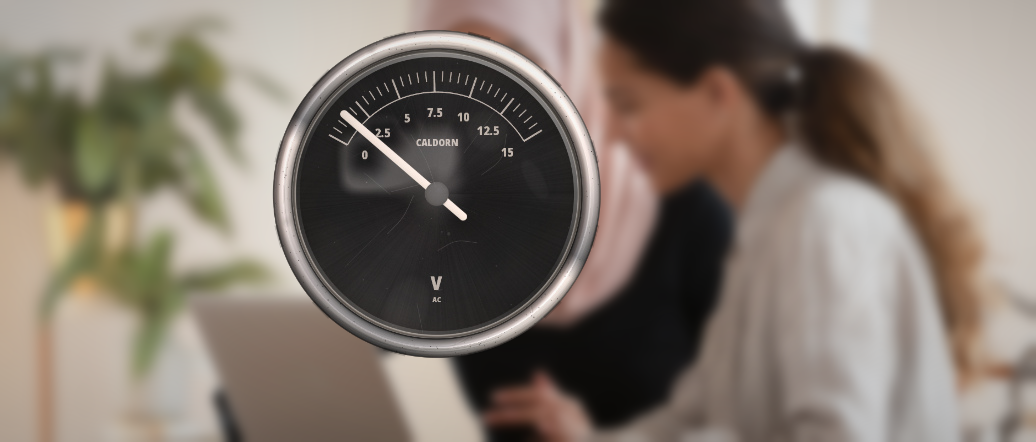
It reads 1.5 V
